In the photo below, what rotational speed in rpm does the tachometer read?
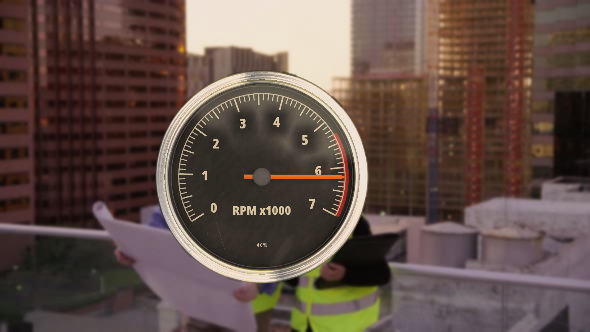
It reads 6200 rpm
